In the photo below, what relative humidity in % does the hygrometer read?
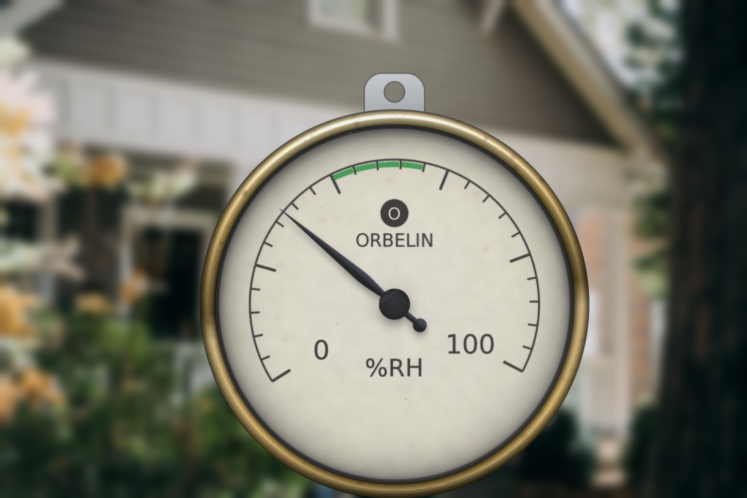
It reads 30 %
